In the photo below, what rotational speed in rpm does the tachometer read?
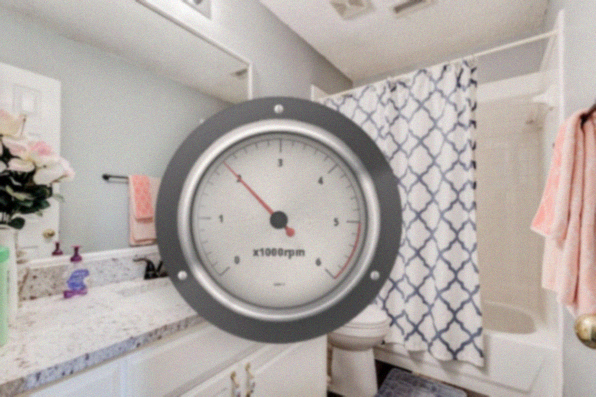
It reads 2000 rpm
